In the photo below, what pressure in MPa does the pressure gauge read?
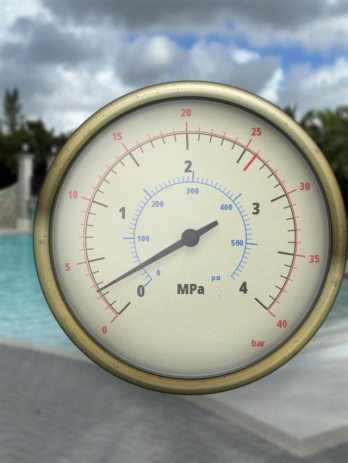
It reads 0.25 MPa
